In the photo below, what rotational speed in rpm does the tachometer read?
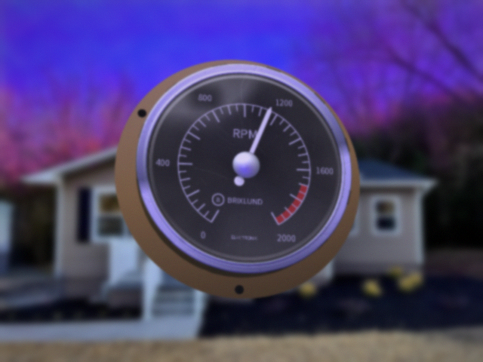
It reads 1150 rpm
